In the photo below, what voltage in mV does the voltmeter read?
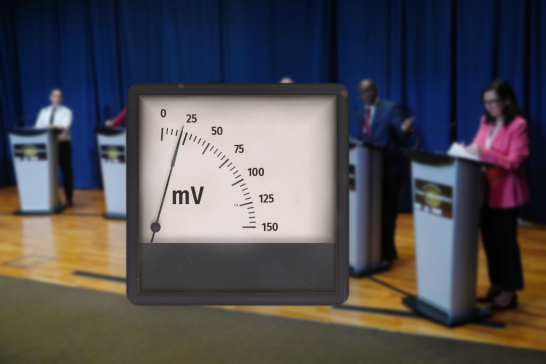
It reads 20 mV
